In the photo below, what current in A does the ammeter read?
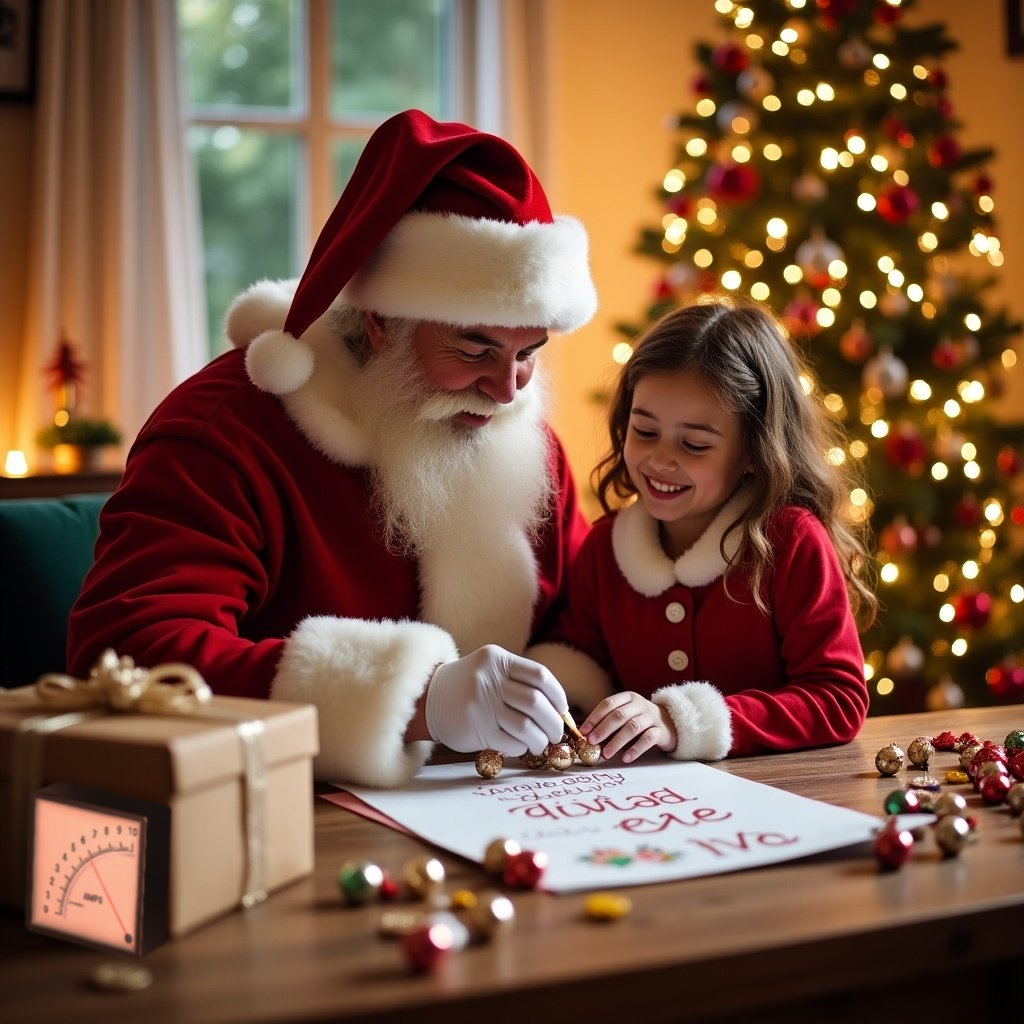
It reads 6 A
